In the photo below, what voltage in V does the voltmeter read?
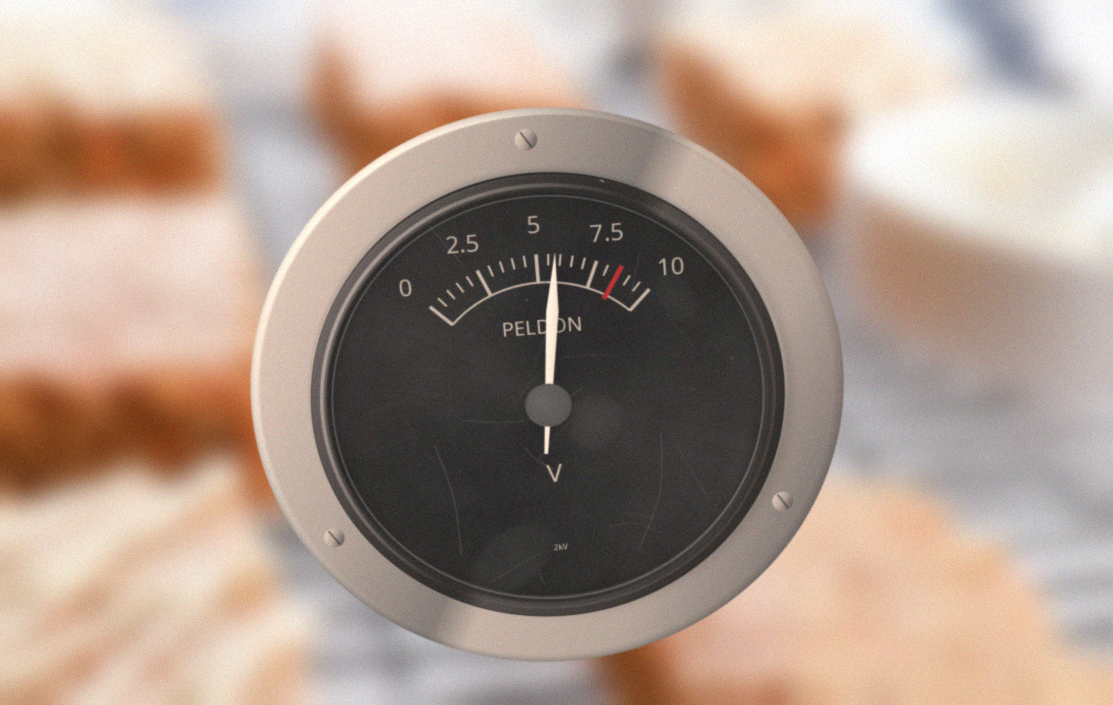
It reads 5.75 V
